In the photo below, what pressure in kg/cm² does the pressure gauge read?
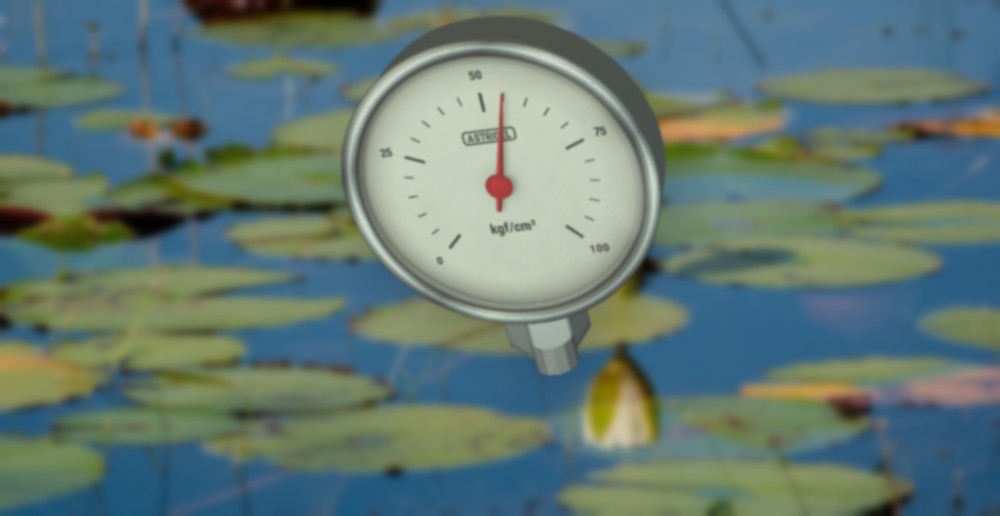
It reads 55 kg/cm²
